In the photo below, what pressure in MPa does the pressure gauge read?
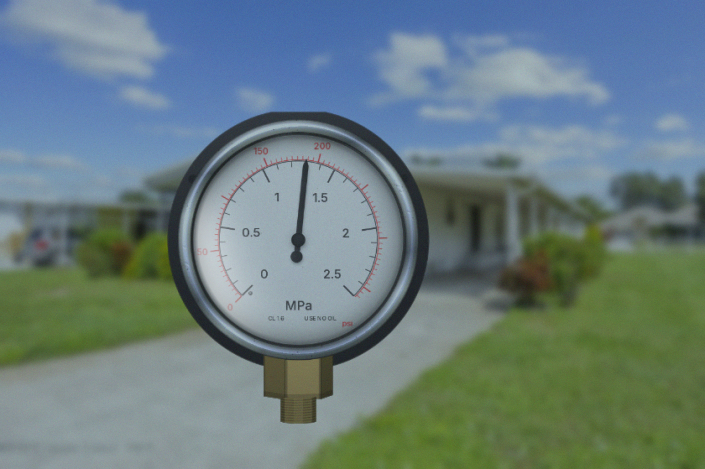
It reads 1.3 MPa
